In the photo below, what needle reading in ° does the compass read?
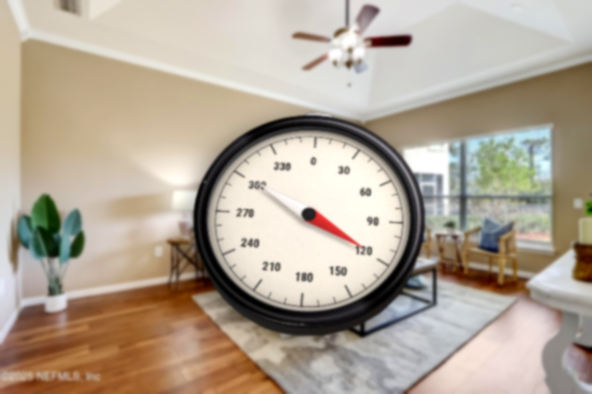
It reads 120 °
